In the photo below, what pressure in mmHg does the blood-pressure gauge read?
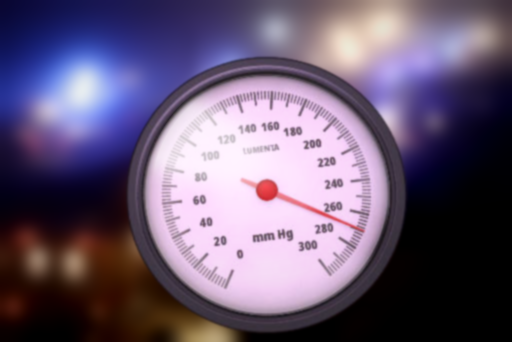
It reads 270 mmHg
